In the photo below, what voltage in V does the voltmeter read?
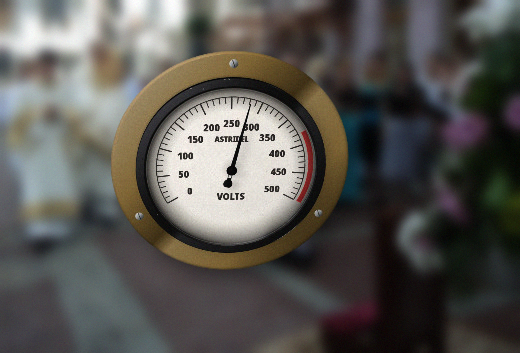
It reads 280 V
